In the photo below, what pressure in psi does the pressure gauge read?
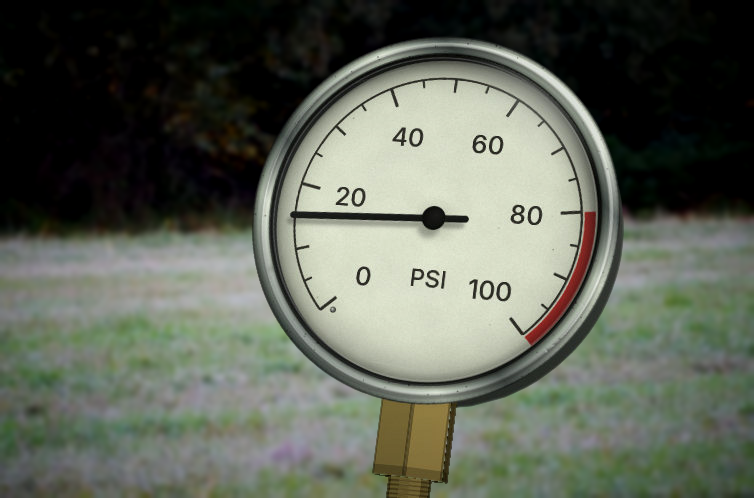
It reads 15 psi
